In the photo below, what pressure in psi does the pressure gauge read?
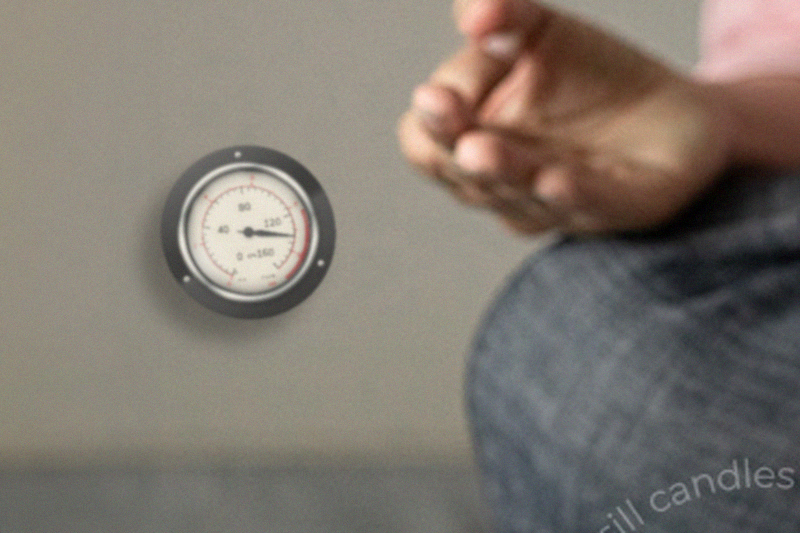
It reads 135 psi
